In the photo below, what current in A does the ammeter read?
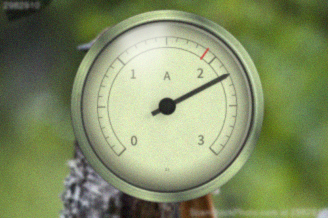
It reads 2.2 A
